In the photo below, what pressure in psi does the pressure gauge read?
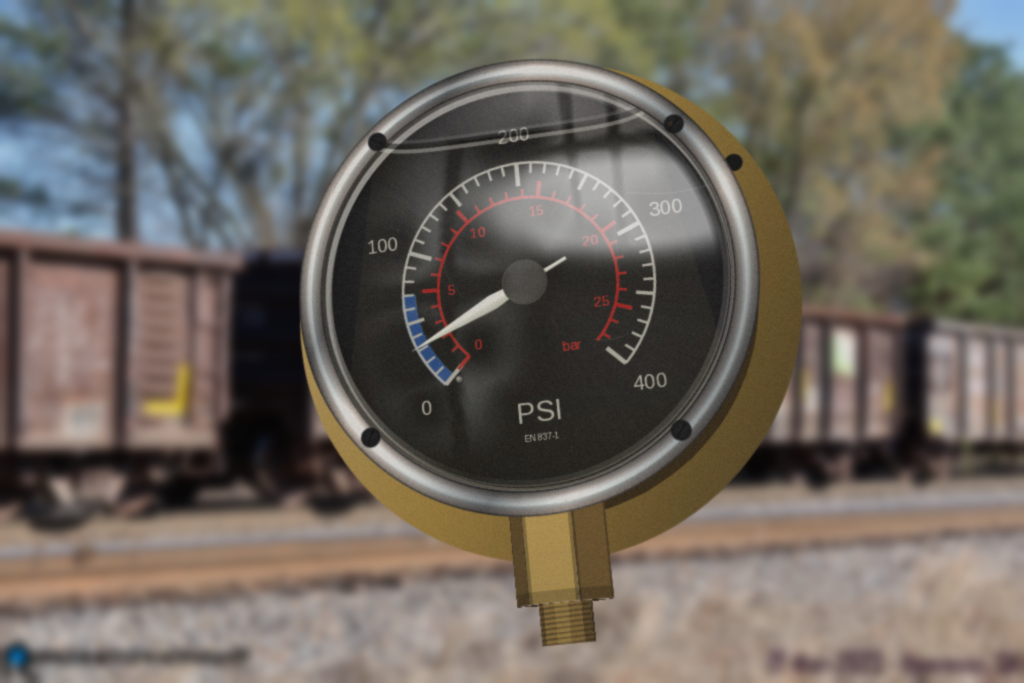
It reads 30 psi
